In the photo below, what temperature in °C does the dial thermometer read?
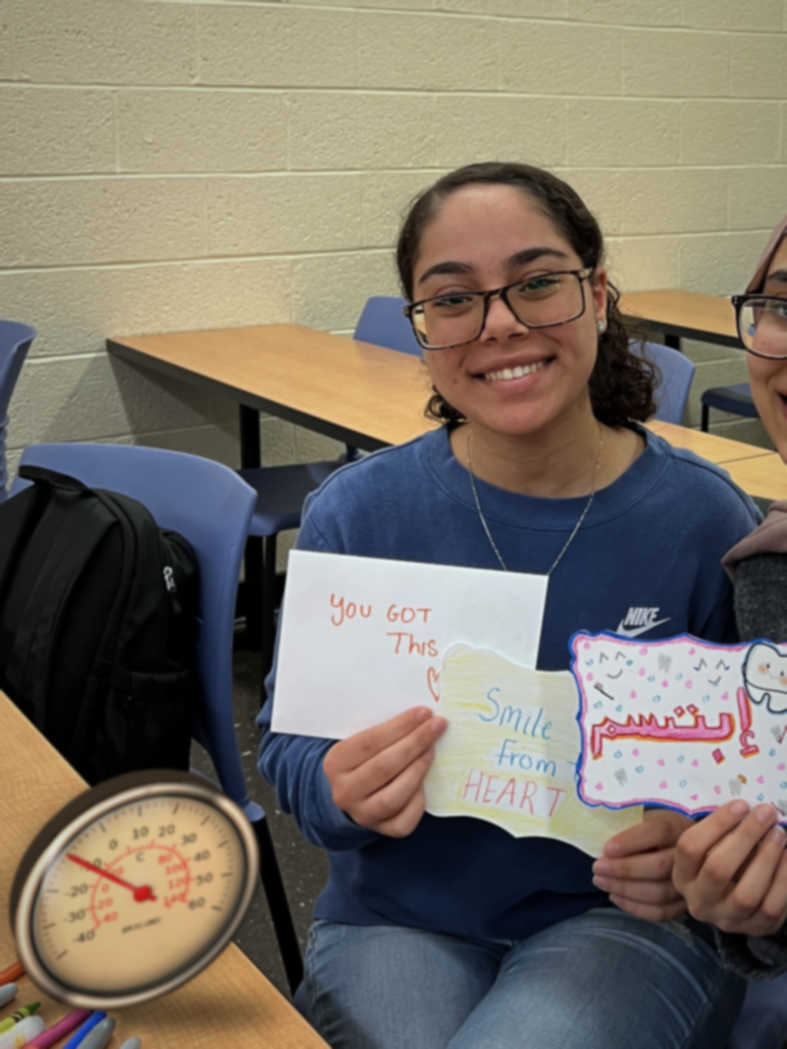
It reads -10 °C
